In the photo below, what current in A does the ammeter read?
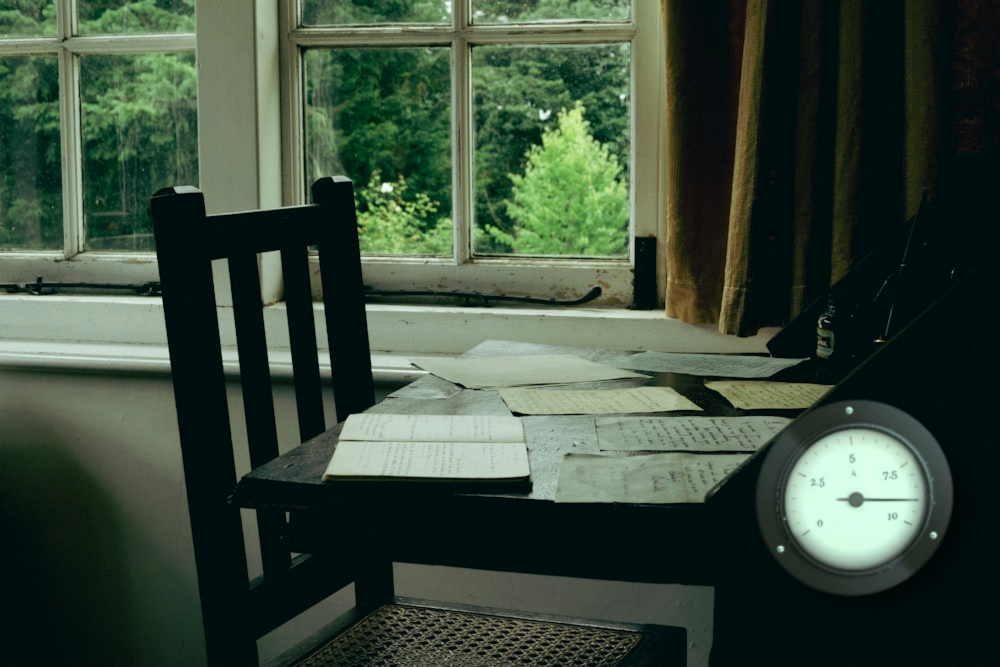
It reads 9 A
